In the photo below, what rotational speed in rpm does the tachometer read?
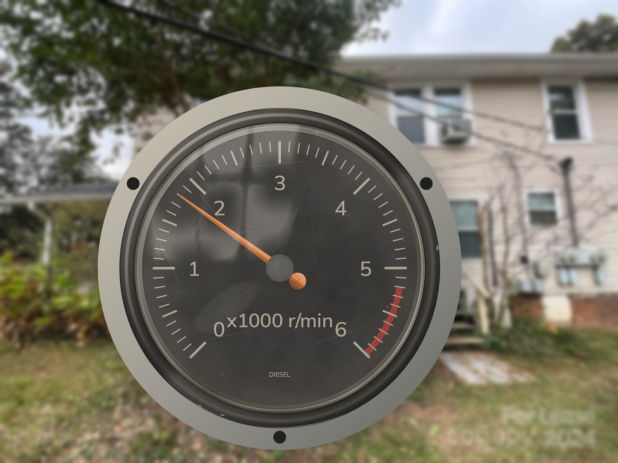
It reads 1800 rpm
